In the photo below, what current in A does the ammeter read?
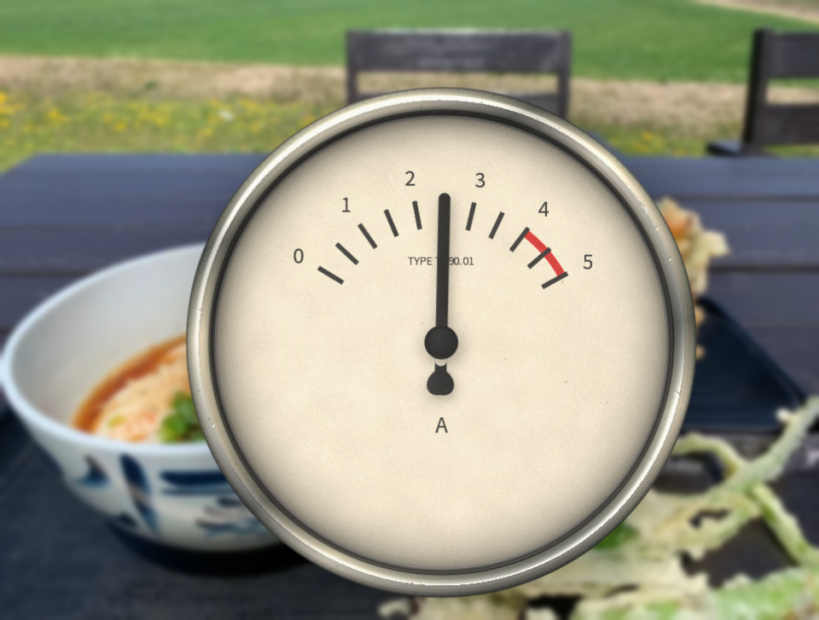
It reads 2.5 A
